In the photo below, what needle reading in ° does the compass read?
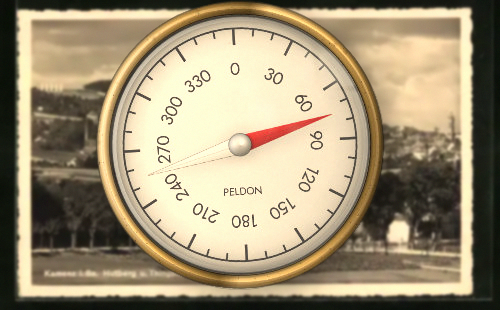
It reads 75 °
